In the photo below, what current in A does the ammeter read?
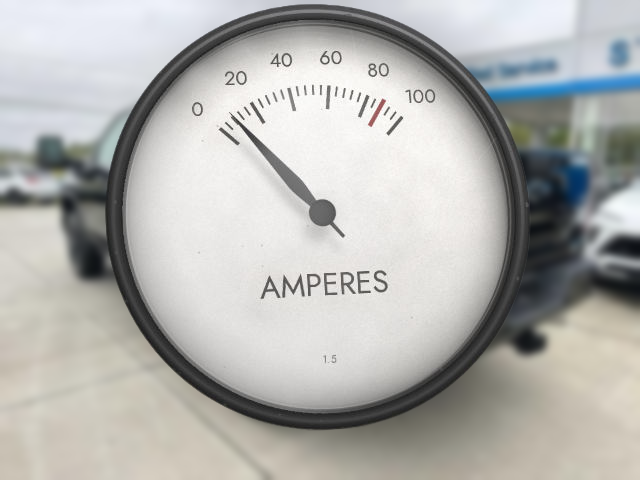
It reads 8 A
